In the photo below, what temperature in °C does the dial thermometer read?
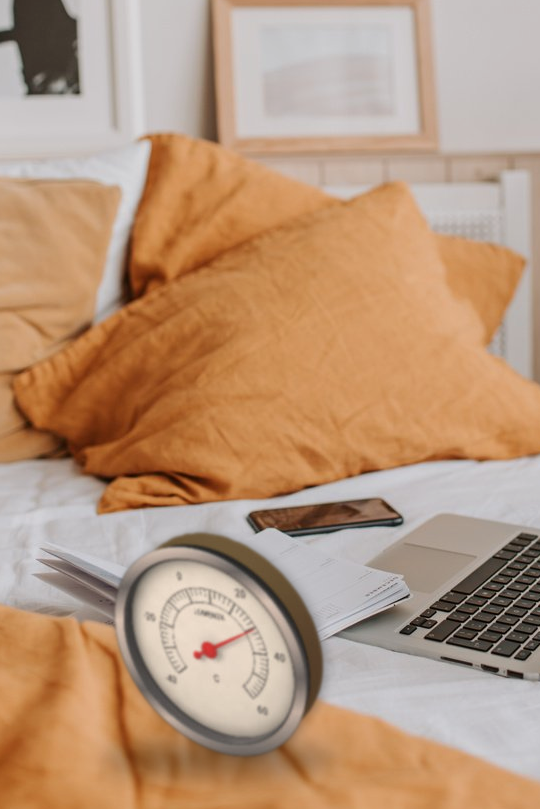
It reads 30 °C
